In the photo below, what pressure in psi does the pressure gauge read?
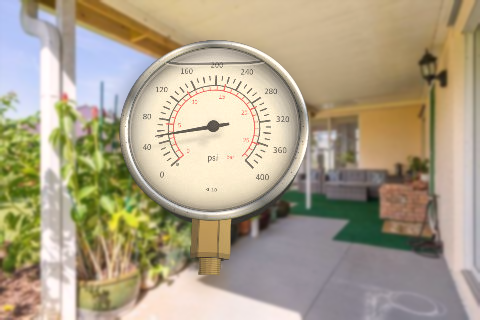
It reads 50 psi
